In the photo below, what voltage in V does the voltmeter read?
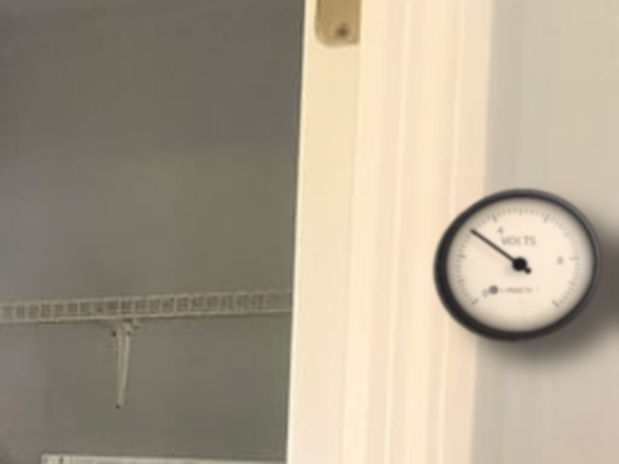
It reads 3 V
